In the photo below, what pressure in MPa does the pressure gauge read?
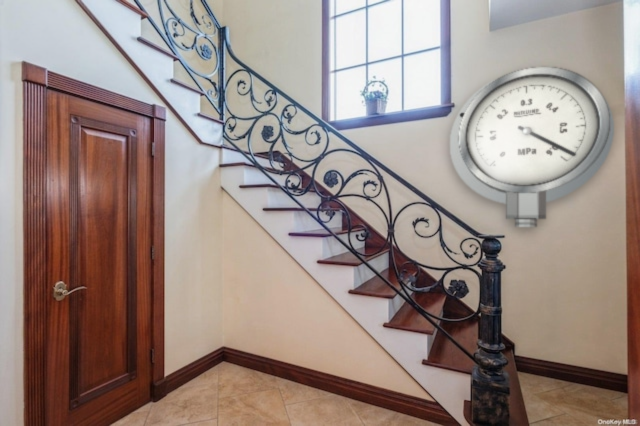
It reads 0.58 MPa
